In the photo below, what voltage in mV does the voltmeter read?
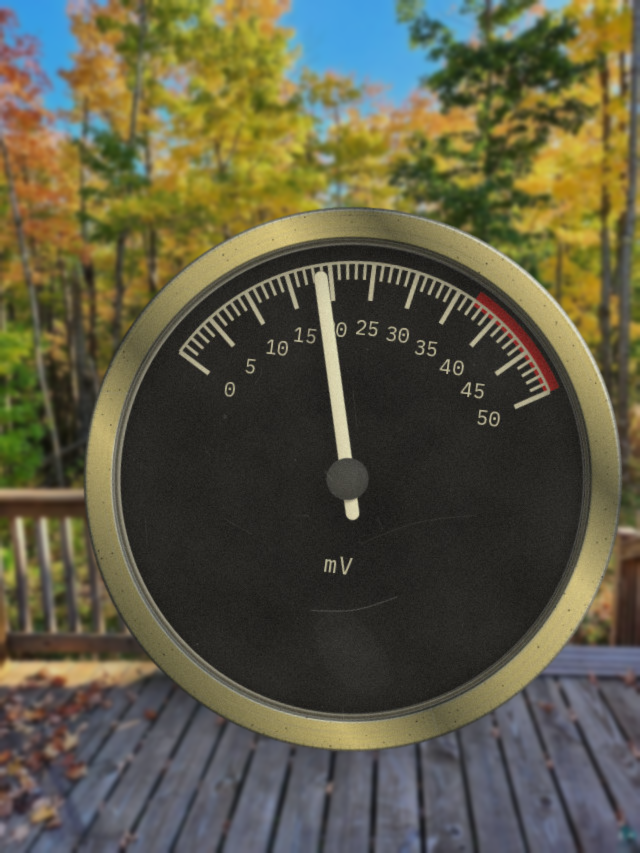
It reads 19 mV
